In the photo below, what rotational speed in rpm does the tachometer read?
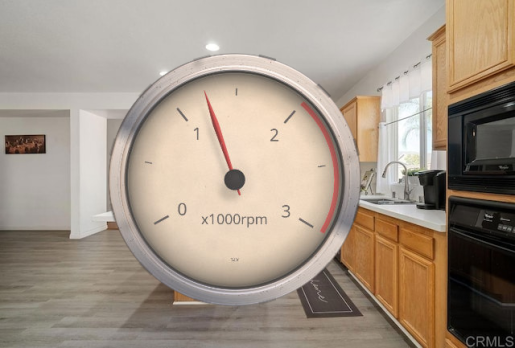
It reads 1250 rpm
